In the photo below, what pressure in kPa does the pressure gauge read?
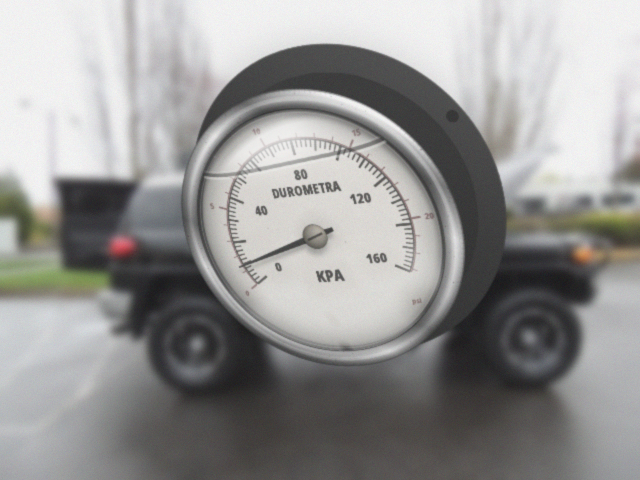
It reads 10 kPa
